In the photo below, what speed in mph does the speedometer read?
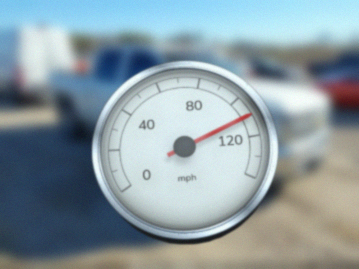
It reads 110 mph
